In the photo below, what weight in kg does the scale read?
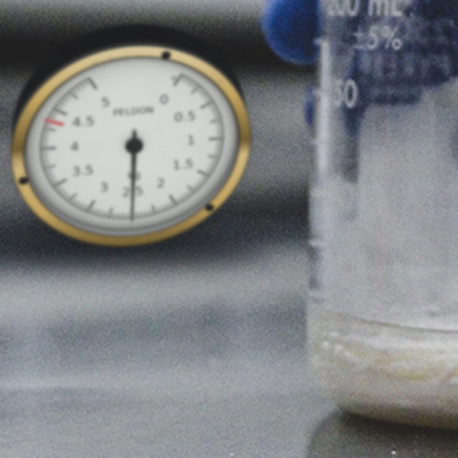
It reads 2.5 kg
